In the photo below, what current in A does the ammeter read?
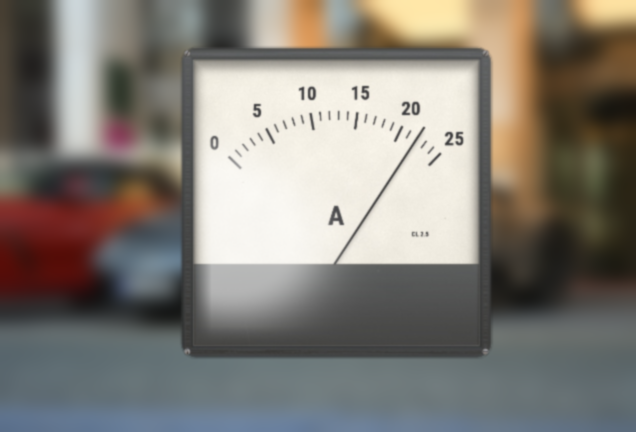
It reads 22 A
